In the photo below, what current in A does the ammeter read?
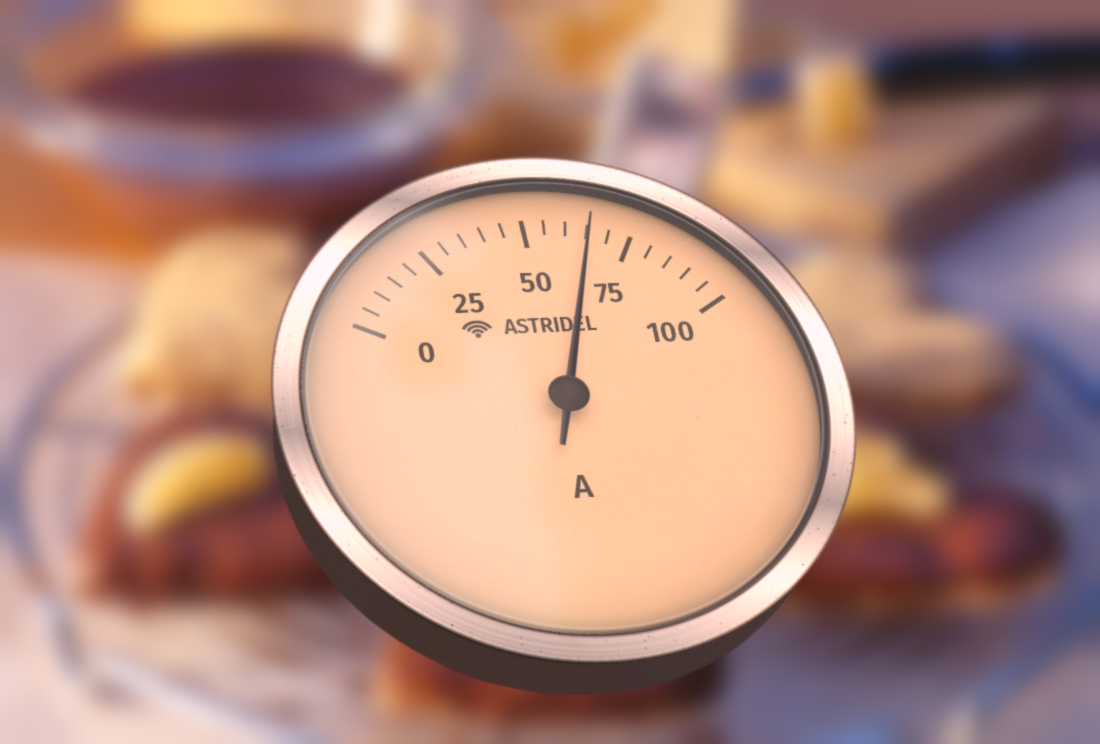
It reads 65 A
